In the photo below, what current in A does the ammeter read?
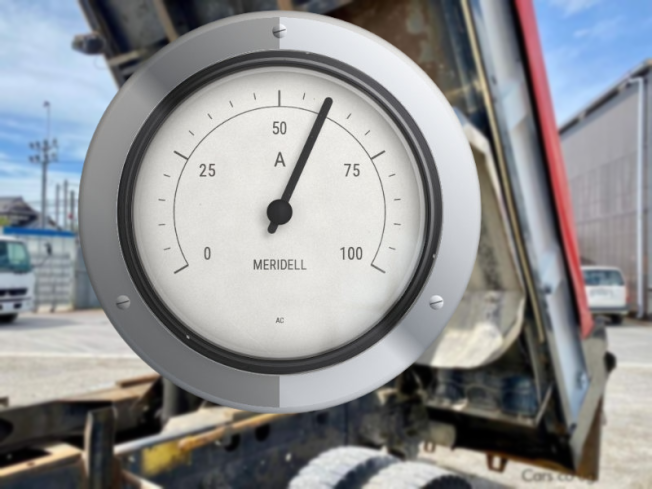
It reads 60 A
